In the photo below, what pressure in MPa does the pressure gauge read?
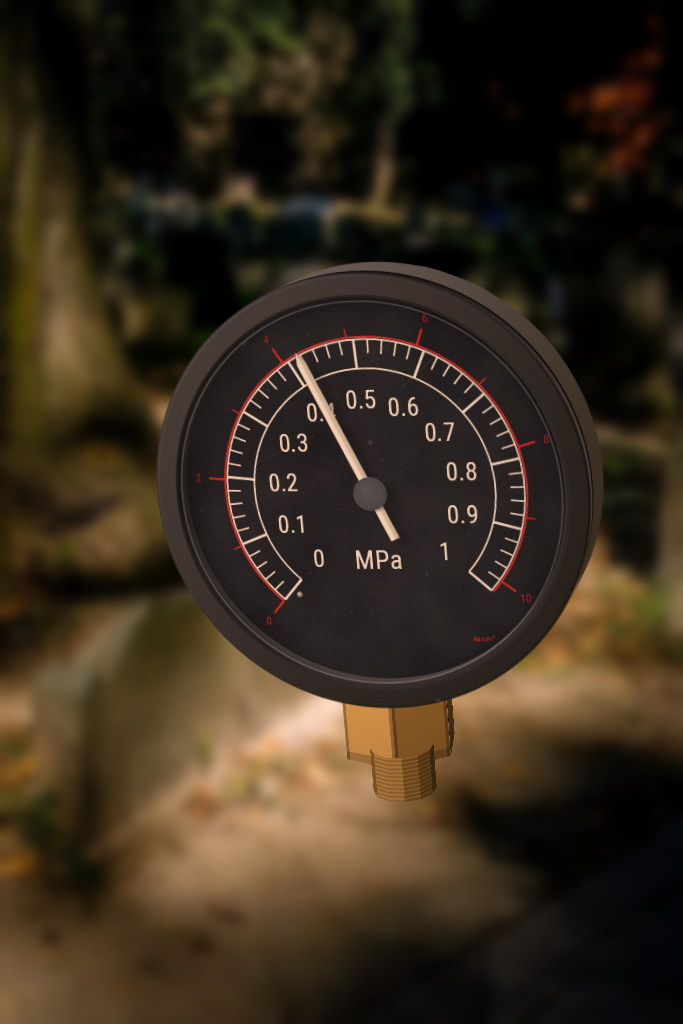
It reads 0.42 MPa
